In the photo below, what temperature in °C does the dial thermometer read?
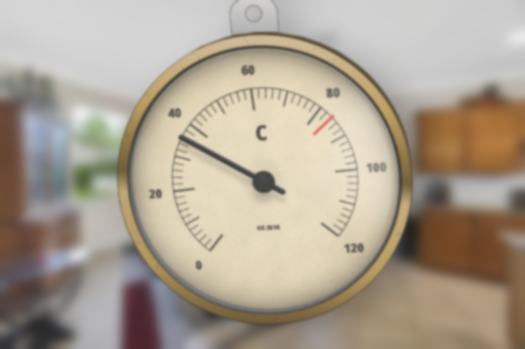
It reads 36 °C
